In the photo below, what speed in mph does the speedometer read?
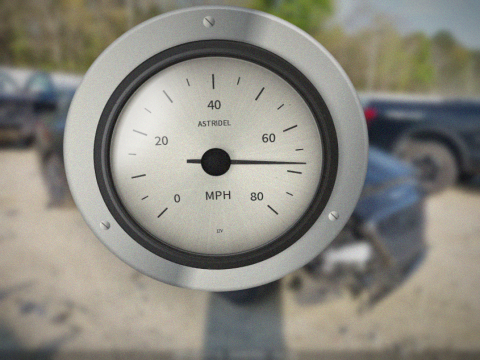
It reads 67.5 mph
